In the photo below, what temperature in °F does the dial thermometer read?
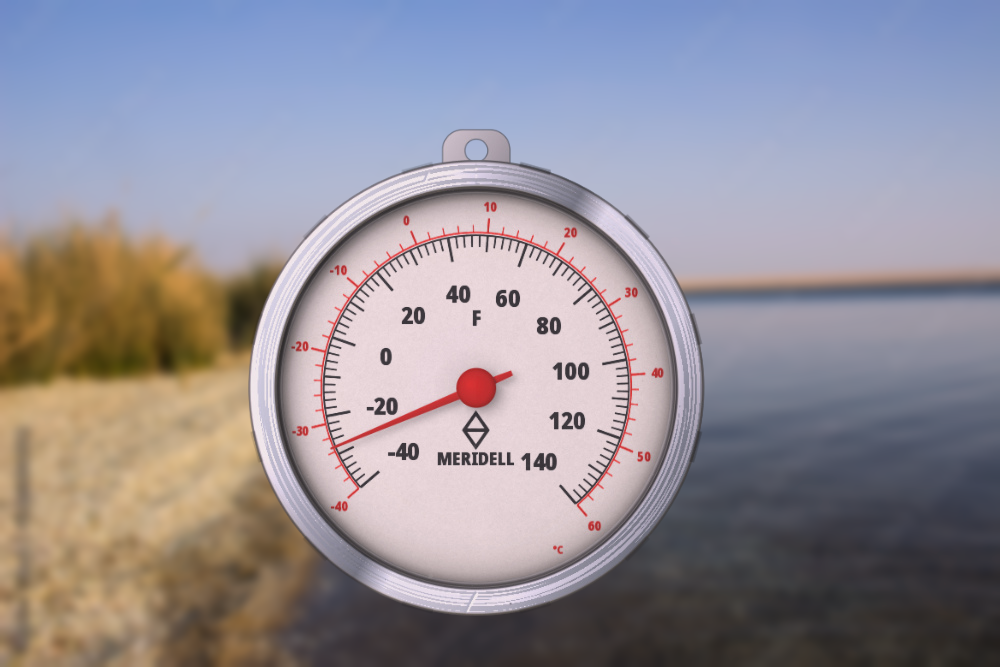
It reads -28 °F
